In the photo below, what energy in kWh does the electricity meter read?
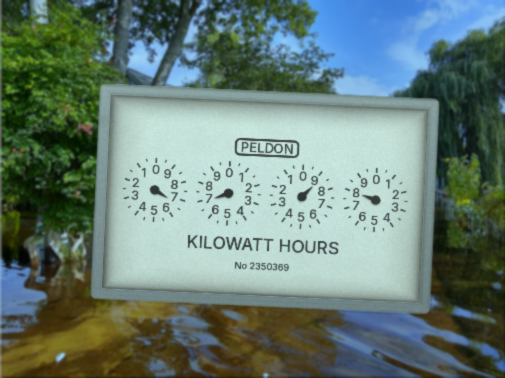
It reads 6688 kWh
